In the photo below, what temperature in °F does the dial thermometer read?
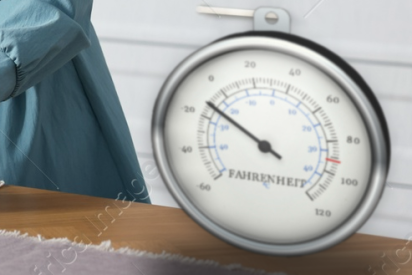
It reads -10 °F
